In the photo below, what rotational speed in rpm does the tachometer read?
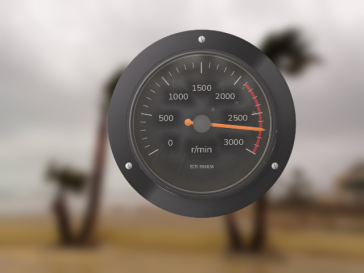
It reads 2700 rpm
